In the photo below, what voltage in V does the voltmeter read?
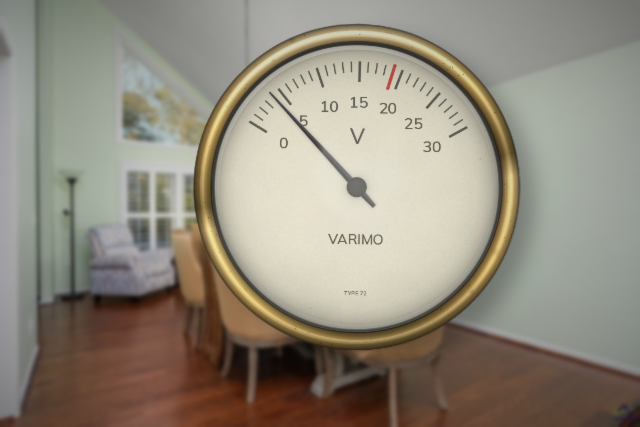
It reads 4 V
